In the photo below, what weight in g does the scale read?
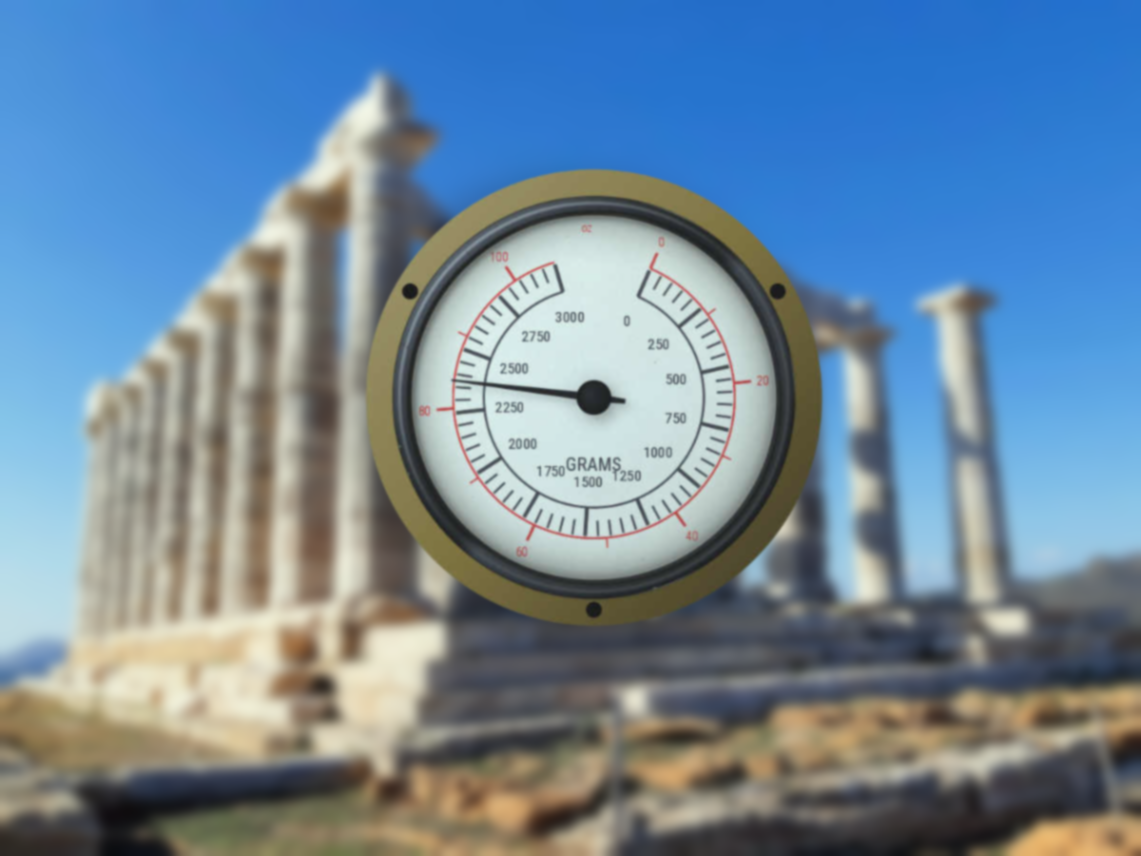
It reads 2375 g
